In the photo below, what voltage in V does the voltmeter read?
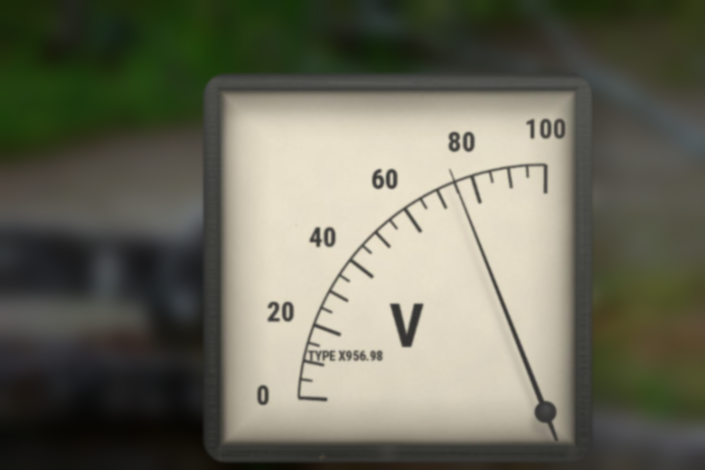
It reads 75 V
